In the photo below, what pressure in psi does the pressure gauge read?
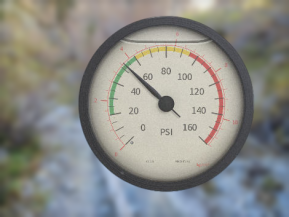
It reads 52.5 psi
